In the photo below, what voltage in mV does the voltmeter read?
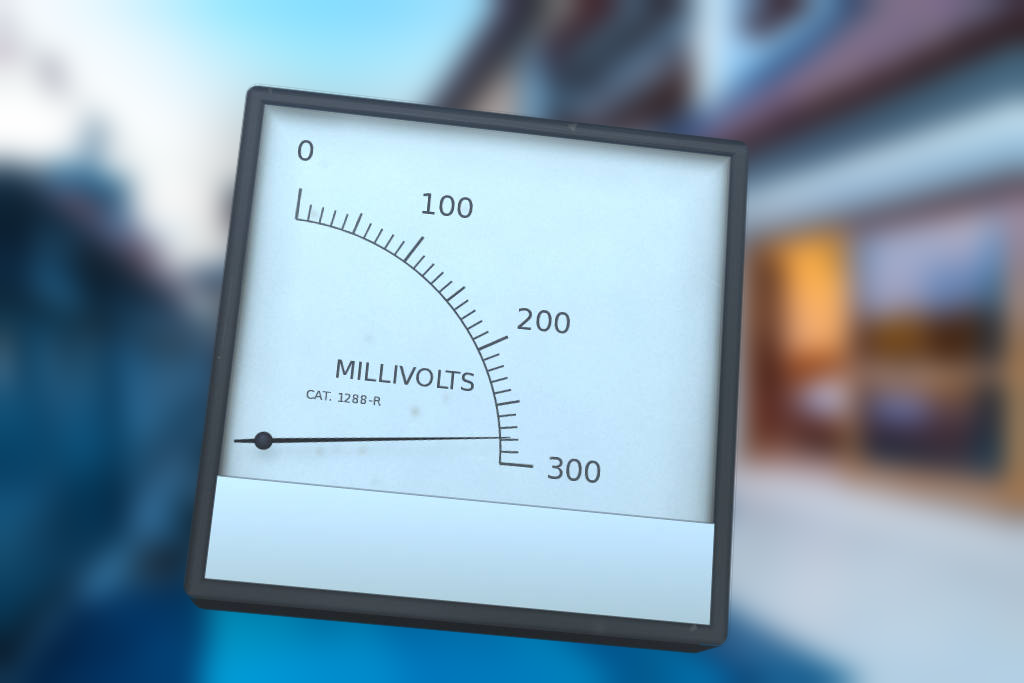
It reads 280 mV
